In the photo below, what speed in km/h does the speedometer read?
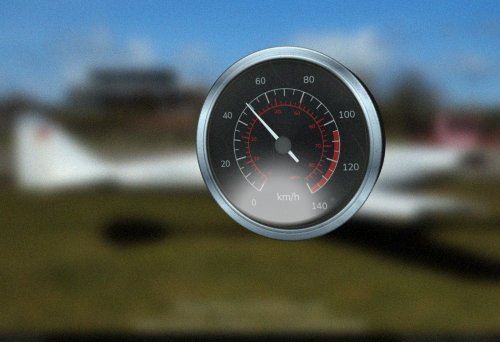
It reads 50 km/h
